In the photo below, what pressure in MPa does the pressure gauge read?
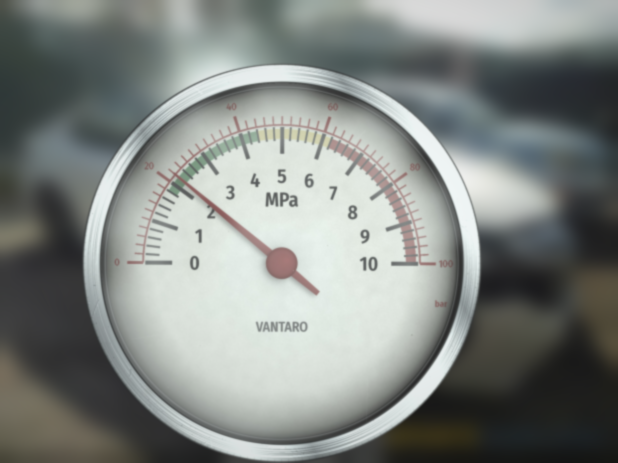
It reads 2.2 MPa
